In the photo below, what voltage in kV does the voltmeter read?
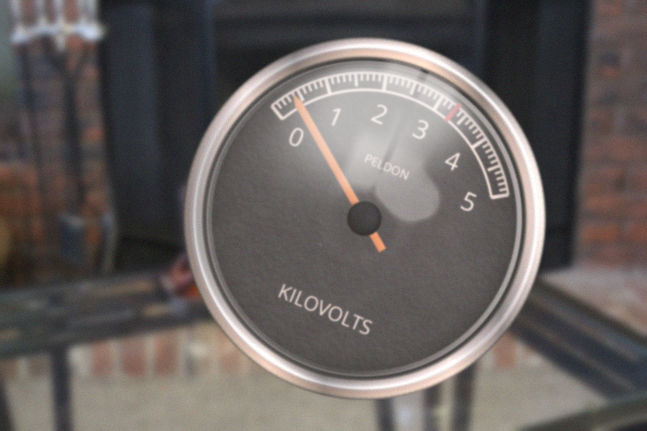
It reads 0.4 kV
